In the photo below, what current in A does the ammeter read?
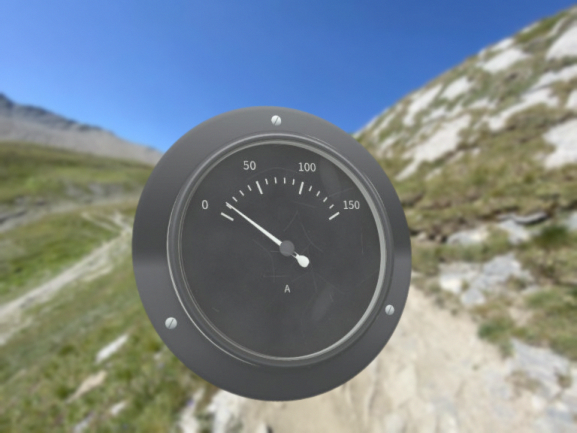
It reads 10 A
